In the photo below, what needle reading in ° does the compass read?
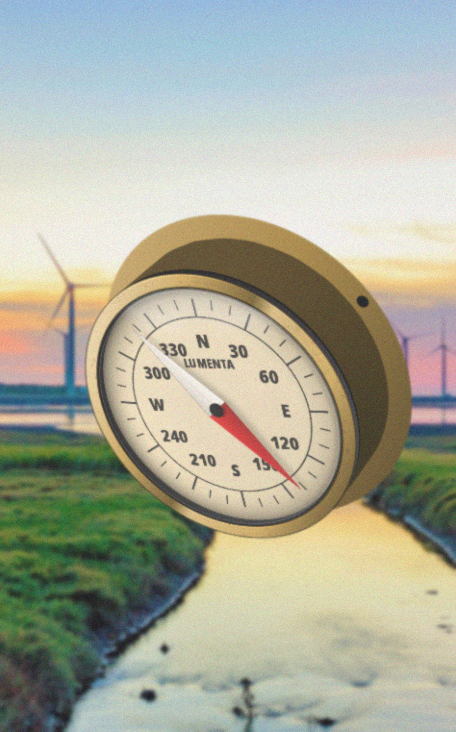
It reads 140 °
